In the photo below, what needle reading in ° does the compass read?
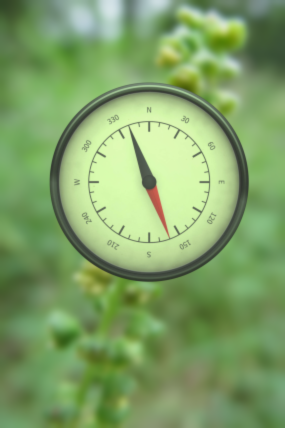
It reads 160 °
